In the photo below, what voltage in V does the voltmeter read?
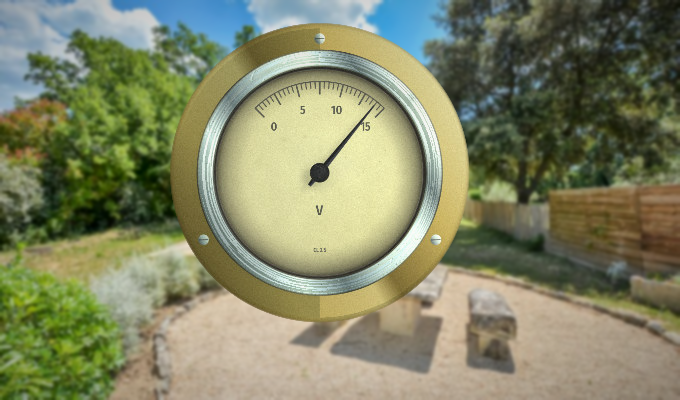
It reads 14 V
